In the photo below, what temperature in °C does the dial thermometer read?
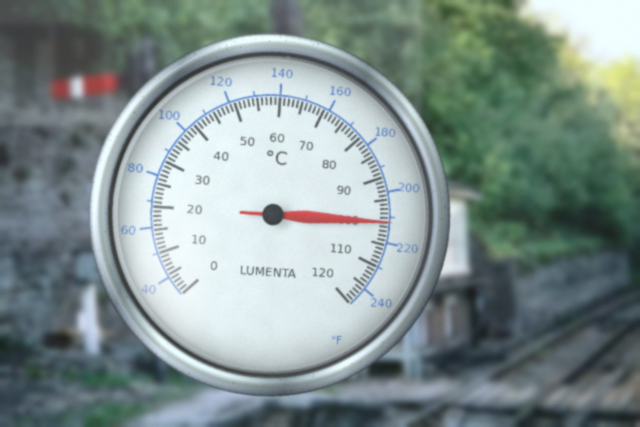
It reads 100 °C
